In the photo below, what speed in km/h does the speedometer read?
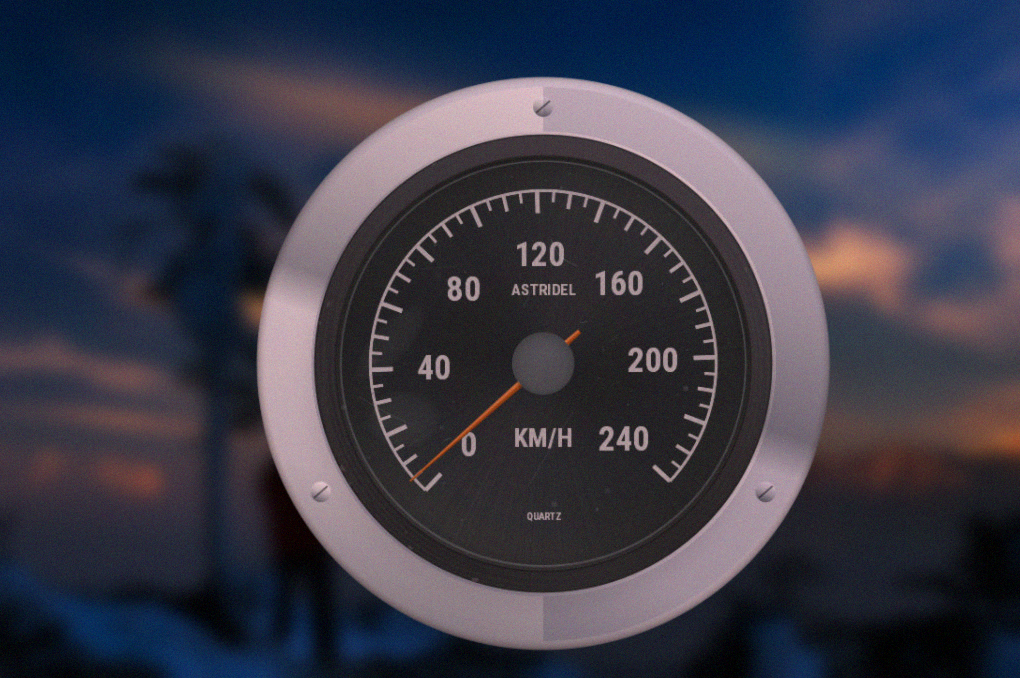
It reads 5 km/h
